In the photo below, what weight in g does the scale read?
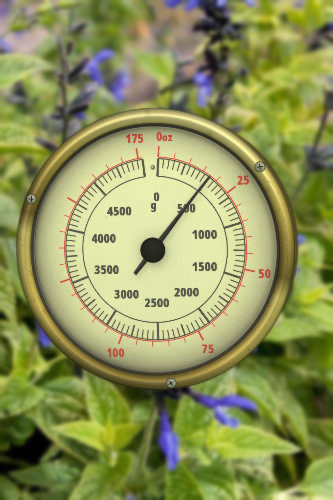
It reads 500 g
